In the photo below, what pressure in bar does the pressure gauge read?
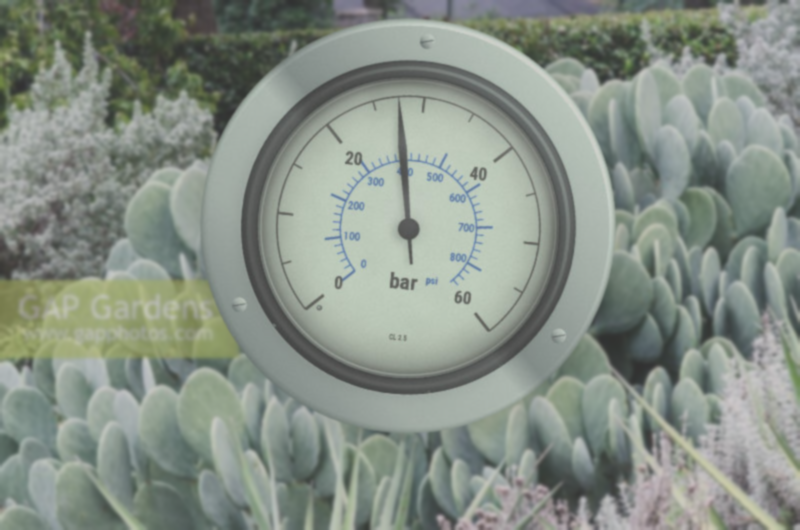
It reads 27.5 bar
